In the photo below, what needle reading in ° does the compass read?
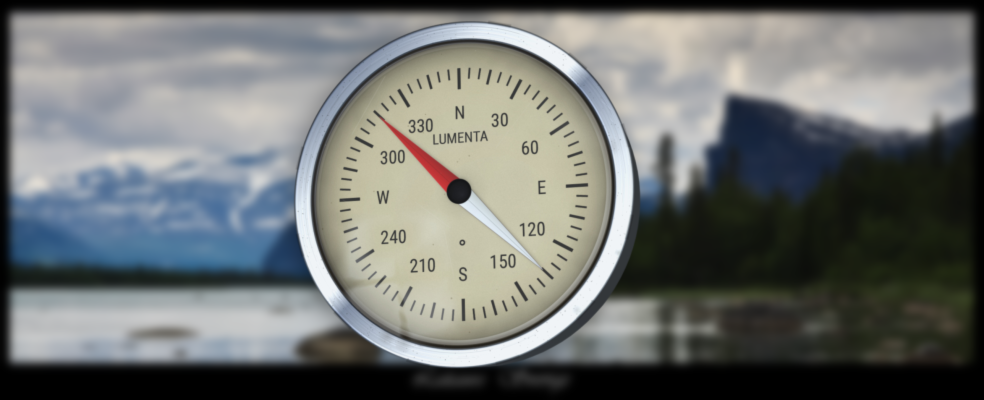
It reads 315 °
